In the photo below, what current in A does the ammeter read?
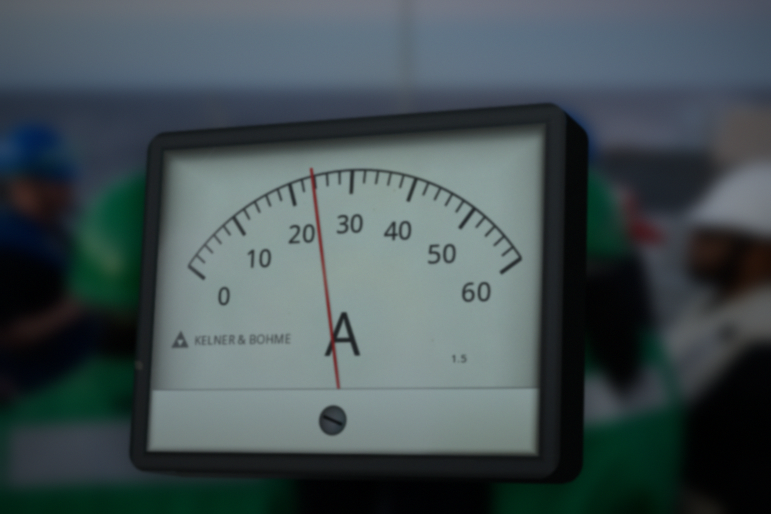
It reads 24 A
